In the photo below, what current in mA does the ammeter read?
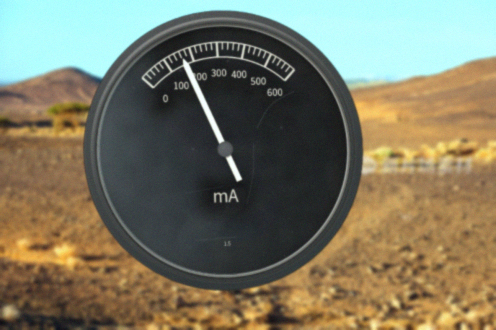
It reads 160 mA
